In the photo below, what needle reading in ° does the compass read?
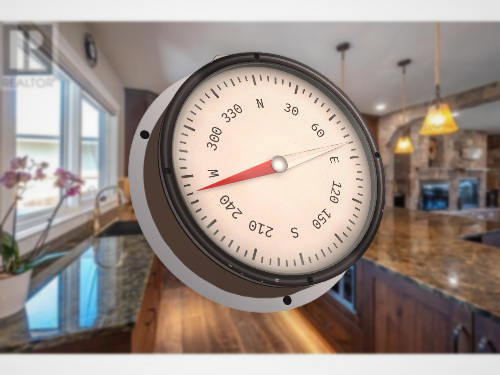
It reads 260 °
